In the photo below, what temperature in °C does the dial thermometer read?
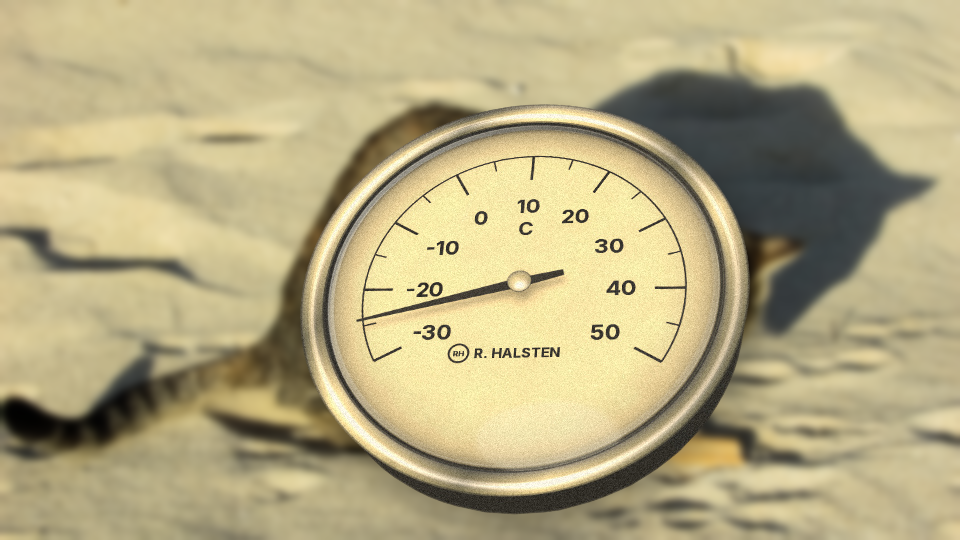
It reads -25 °C
